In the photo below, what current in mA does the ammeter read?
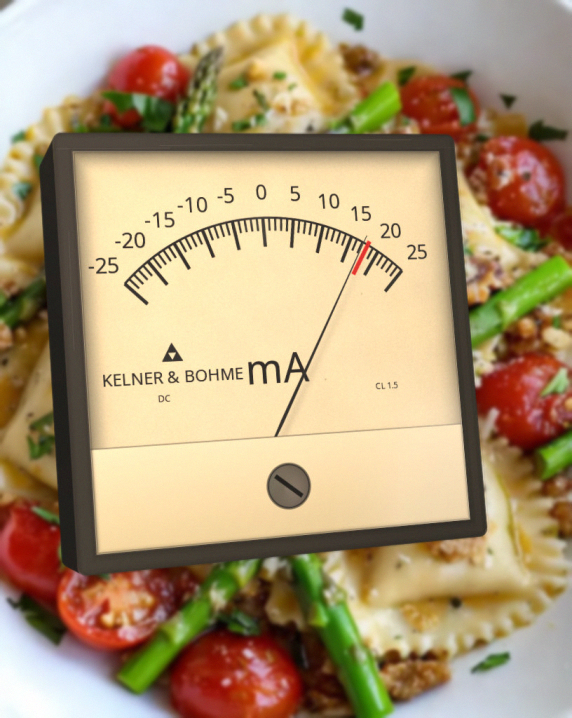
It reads 17 mA
